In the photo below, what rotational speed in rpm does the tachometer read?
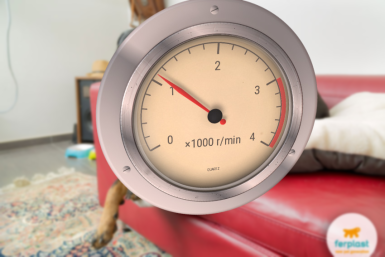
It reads 1100 rpm
